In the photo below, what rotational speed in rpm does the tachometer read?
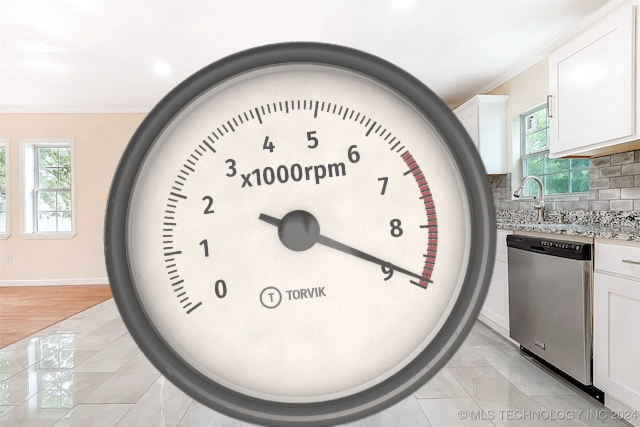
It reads 8900 rpm
